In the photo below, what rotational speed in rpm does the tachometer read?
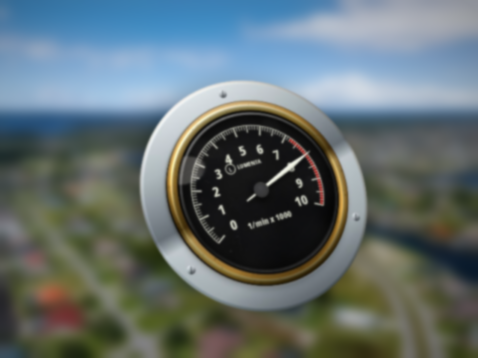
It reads 8000 rpm
